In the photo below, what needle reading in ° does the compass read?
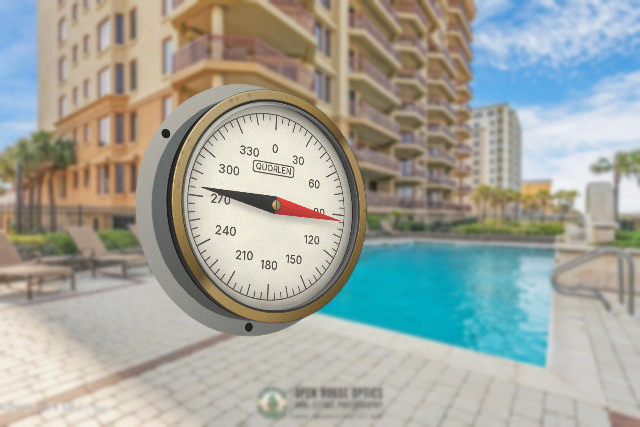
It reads 95 °
